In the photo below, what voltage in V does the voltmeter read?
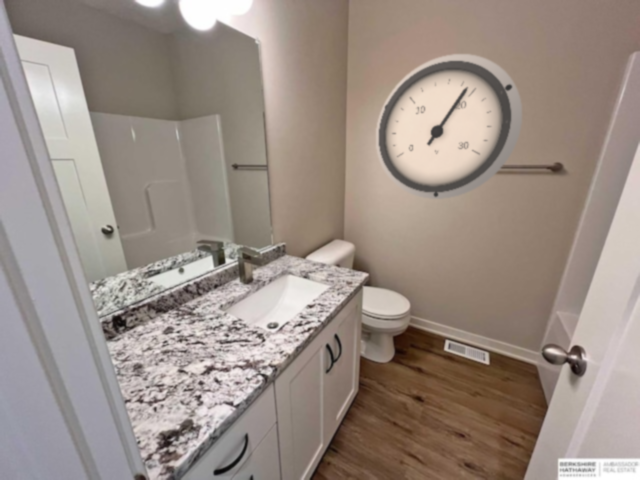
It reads 19 V
